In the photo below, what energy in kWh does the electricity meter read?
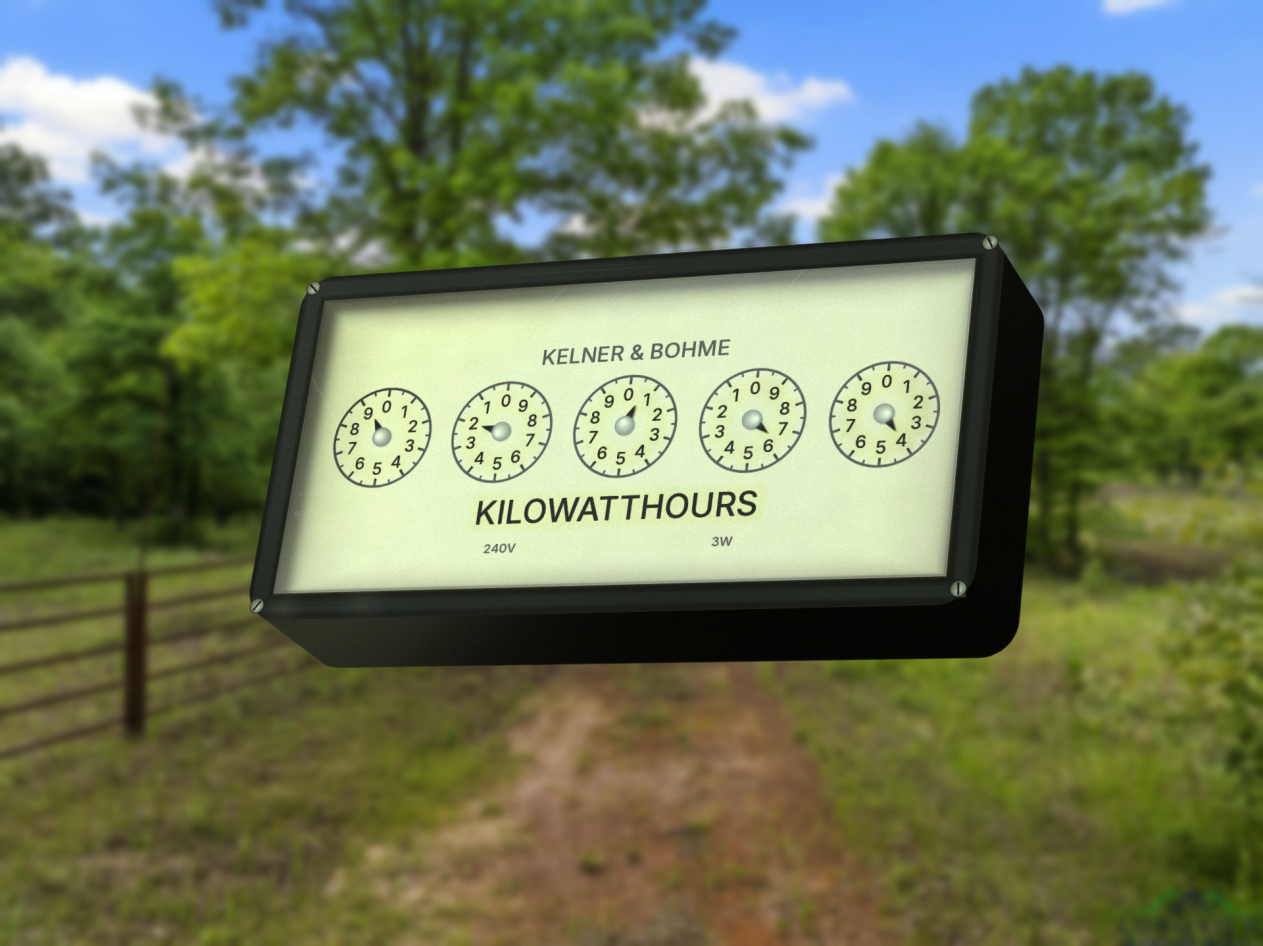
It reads 92064 kWh
